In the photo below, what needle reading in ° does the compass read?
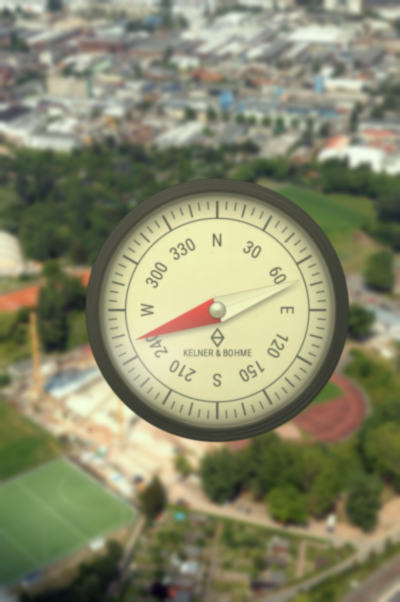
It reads 250 °
